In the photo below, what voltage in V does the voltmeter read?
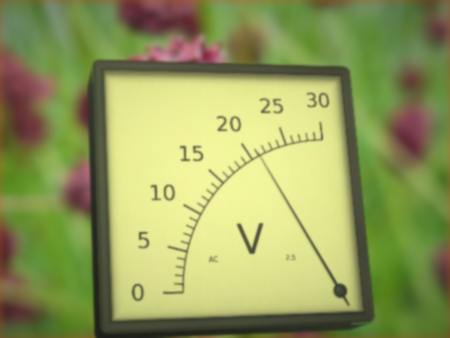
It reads 21 V
